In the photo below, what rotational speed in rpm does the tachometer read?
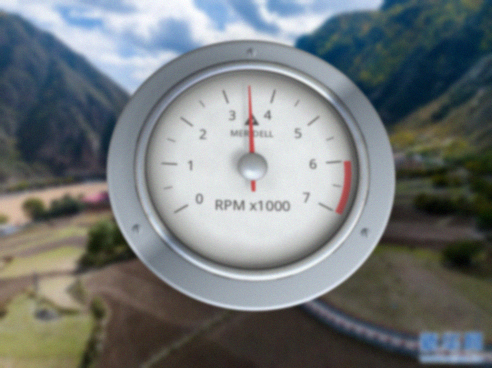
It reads 3500 rpm
